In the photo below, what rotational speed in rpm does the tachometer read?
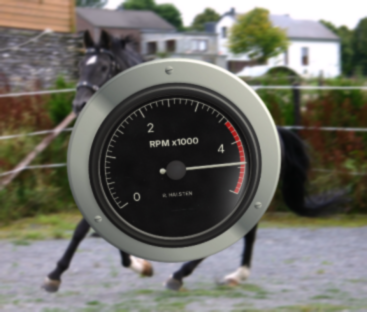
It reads 4400 rpm
